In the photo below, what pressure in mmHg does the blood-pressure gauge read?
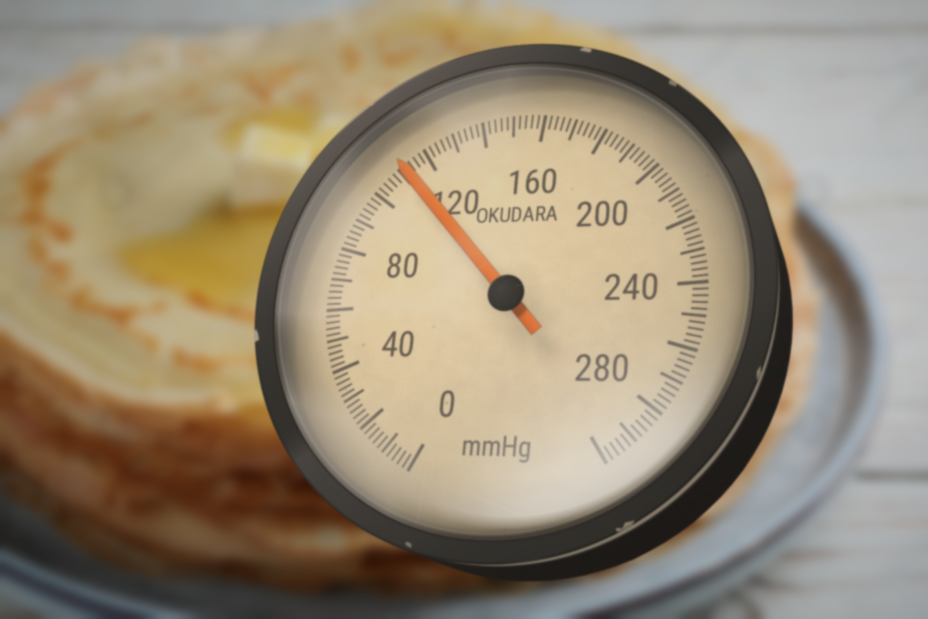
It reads 112 mmHg
